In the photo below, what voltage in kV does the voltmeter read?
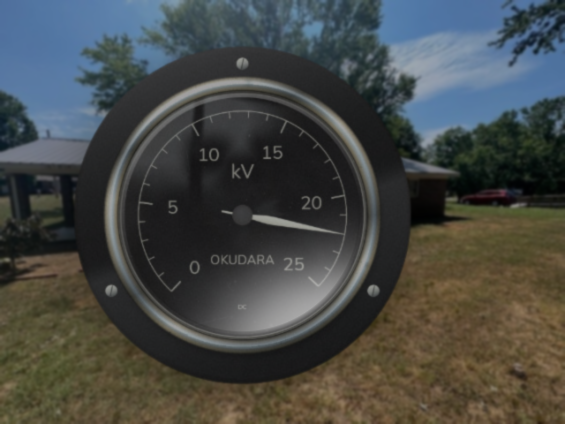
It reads 22 kV
